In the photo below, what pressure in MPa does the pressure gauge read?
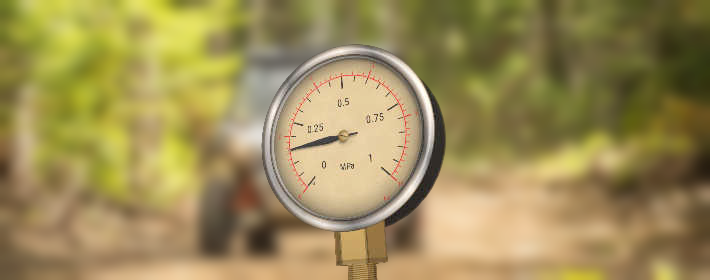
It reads 0.15 MPa
